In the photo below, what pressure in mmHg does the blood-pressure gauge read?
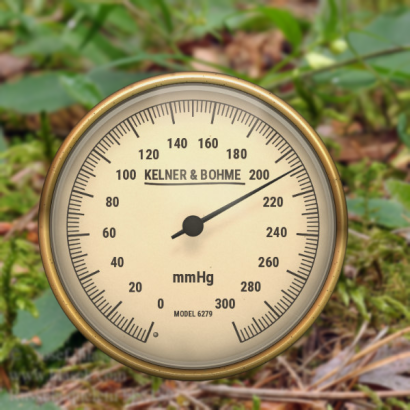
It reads 208 mmHg
